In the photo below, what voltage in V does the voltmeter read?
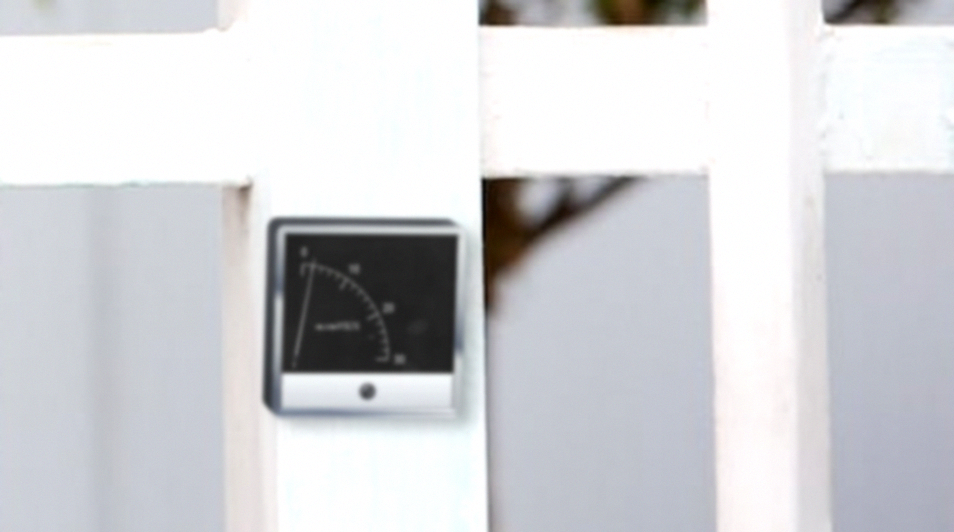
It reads 2 V
